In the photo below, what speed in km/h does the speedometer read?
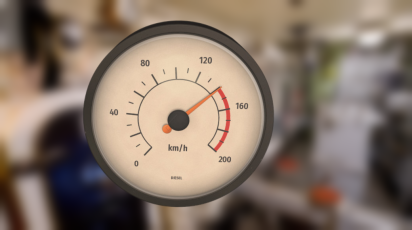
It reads 140 km/h
